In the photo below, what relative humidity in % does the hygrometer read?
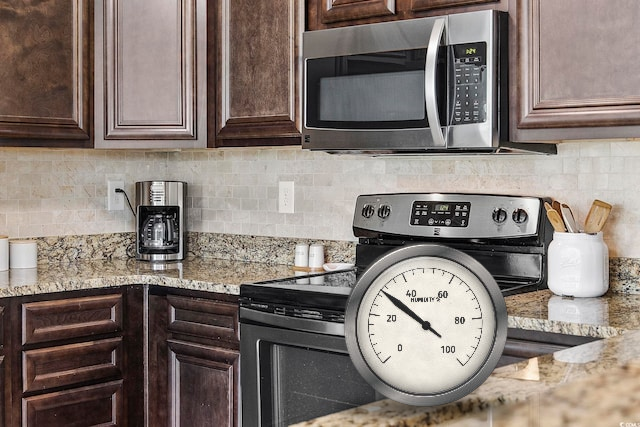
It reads 30 %
